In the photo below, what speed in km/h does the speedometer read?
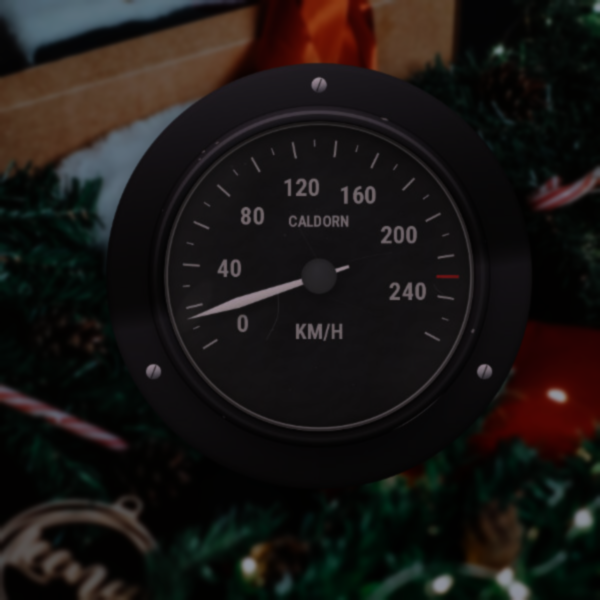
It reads 15 km/h
